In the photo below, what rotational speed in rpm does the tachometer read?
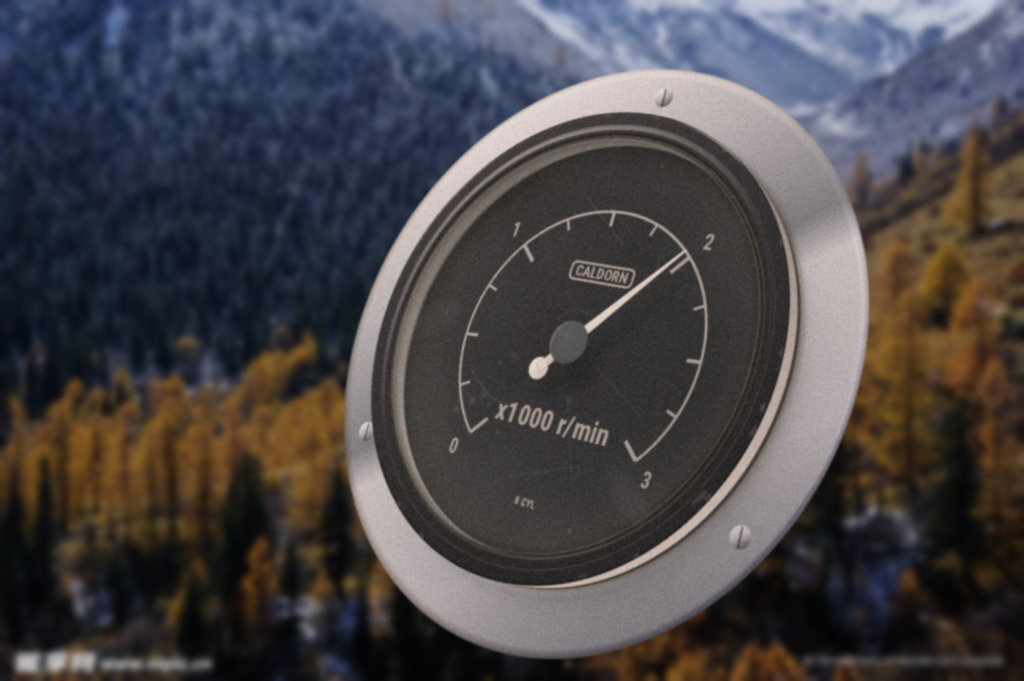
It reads 2000 rpm
